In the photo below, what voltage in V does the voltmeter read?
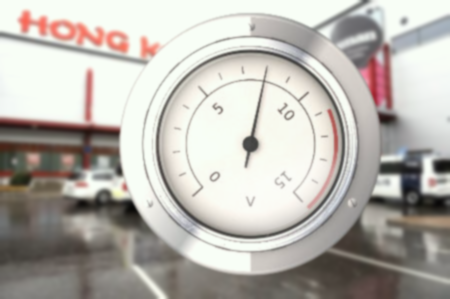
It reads 8 V
